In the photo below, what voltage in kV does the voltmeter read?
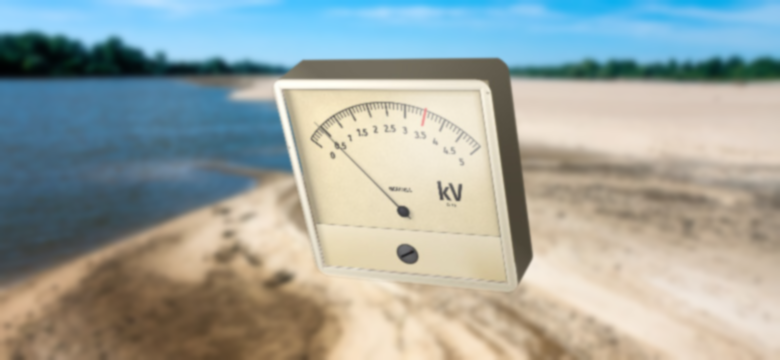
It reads 0.5 kV
